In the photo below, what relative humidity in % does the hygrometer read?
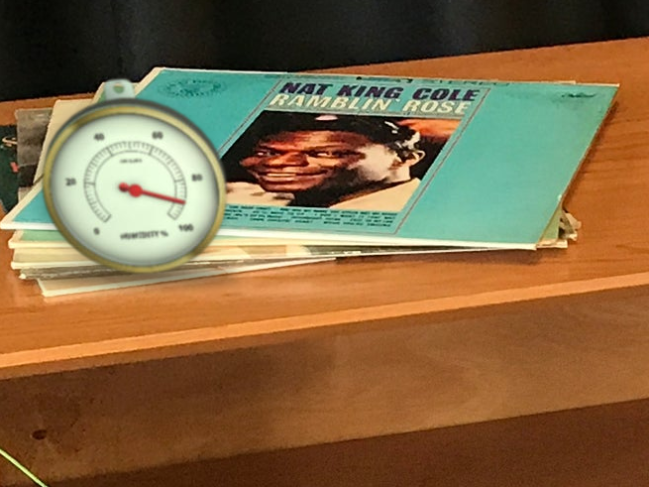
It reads 90 %
